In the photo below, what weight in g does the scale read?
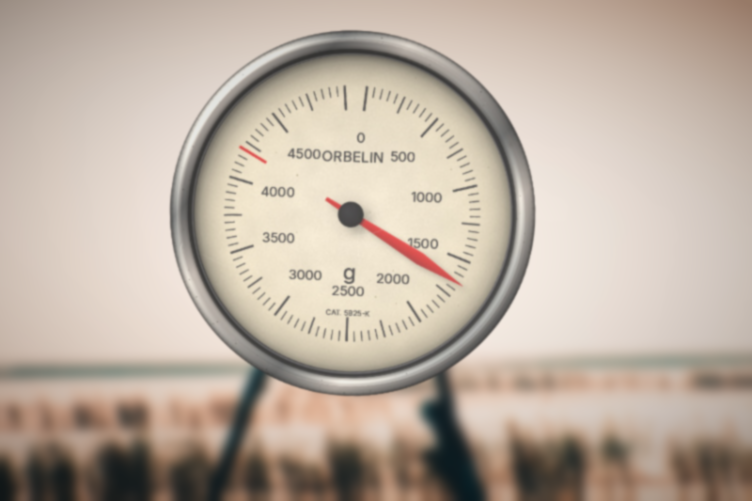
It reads 1650 g
